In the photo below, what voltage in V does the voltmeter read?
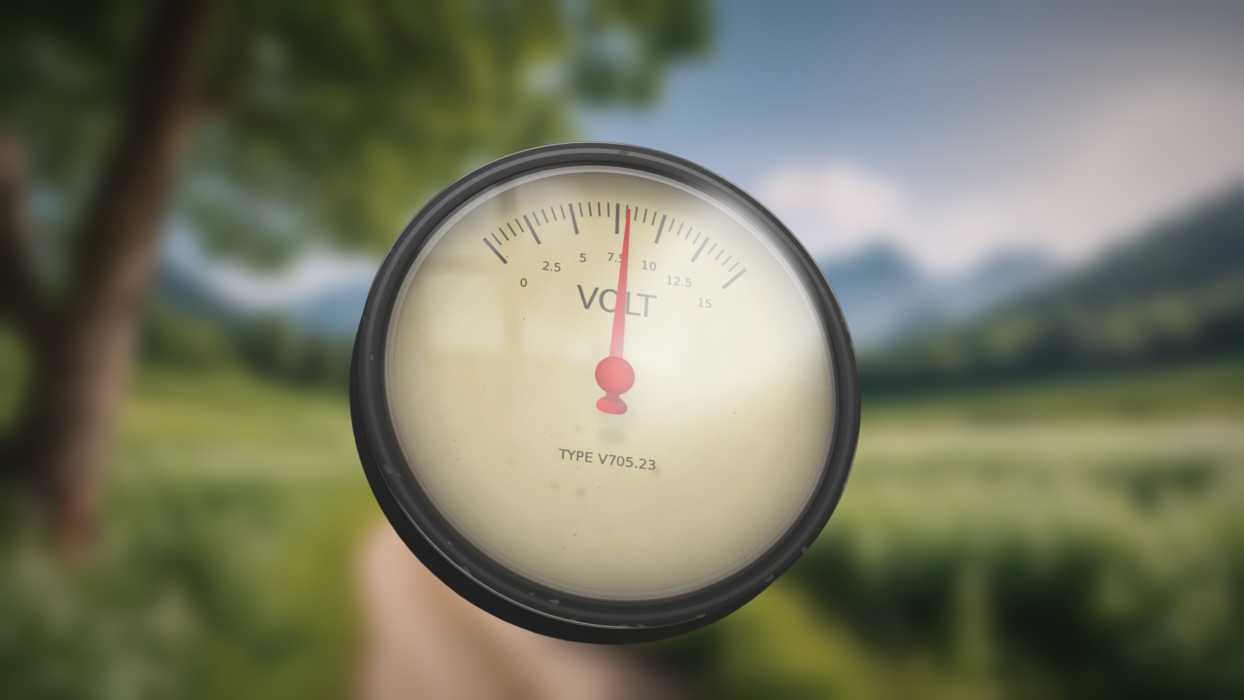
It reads 8 V
